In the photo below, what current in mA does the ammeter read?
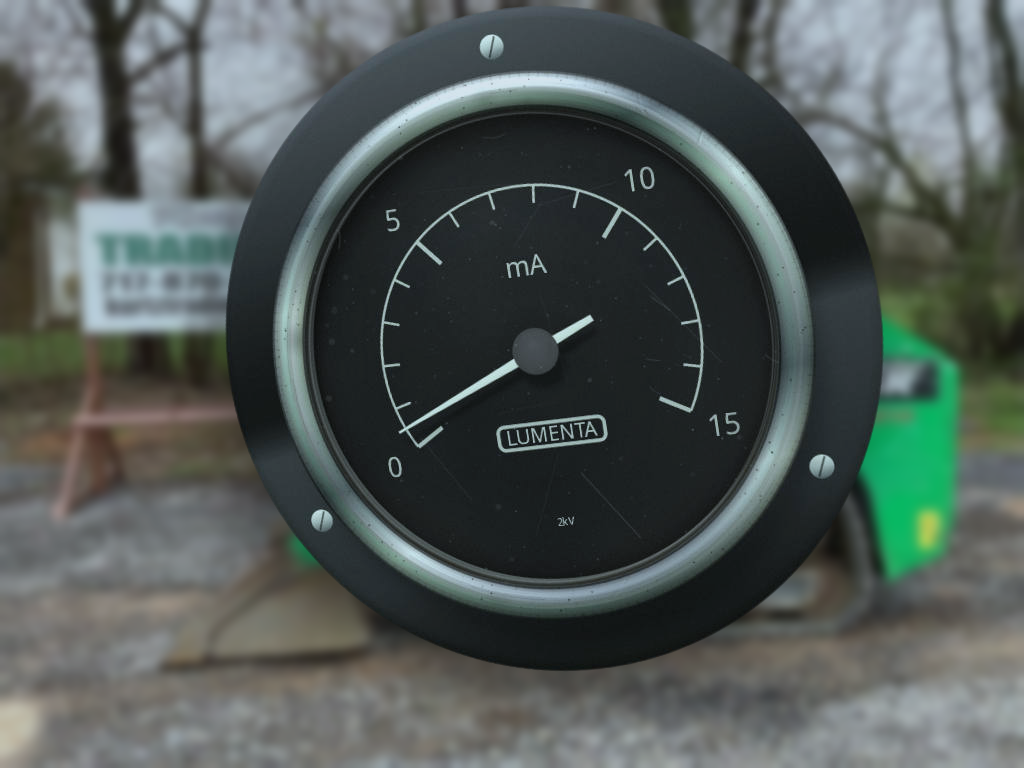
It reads 0.5 mA
